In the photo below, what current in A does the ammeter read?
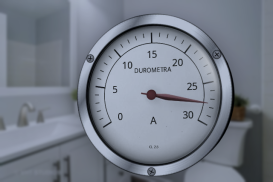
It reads 27.5 A
